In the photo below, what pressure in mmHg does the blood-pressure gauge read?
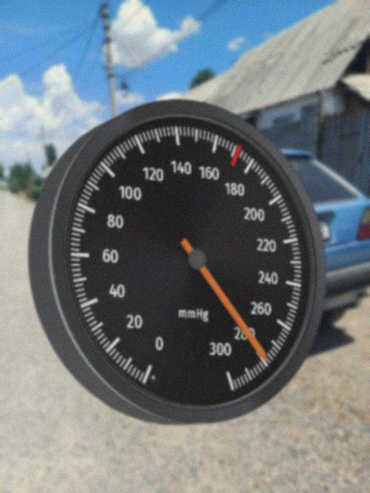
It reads 280 mmHg
